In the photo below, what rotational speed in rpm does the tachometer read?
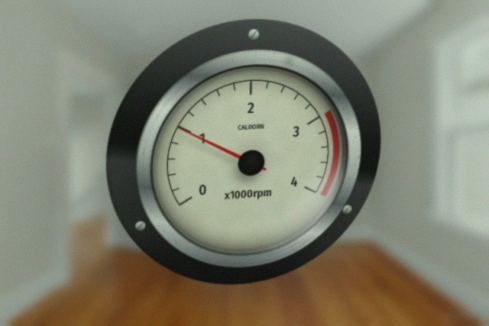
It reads 1000 rpm
